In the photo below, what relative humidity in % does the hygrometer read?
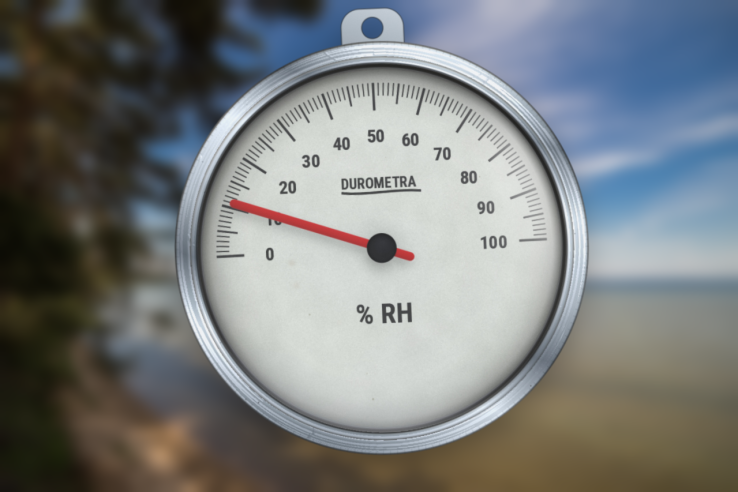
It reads 11 %
